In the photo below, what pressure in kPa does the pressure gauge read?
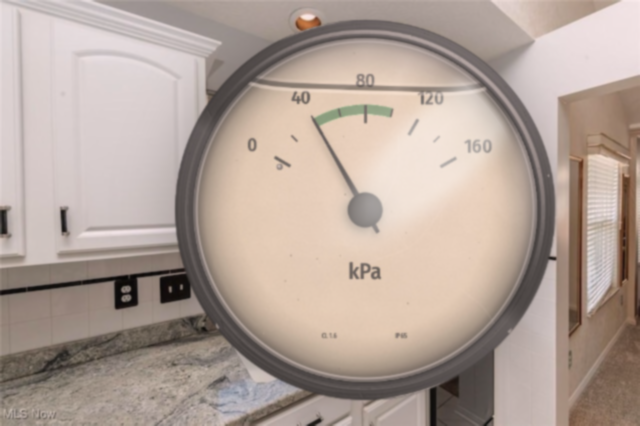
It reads 40 kPa
